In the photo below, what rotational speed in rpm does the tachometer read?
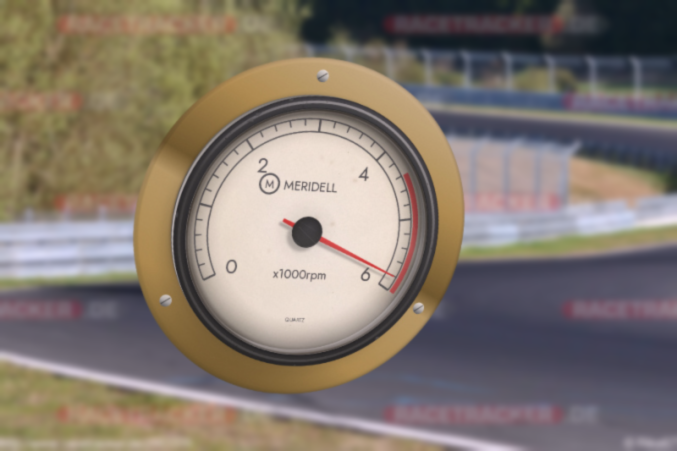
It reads 5800 rpm
